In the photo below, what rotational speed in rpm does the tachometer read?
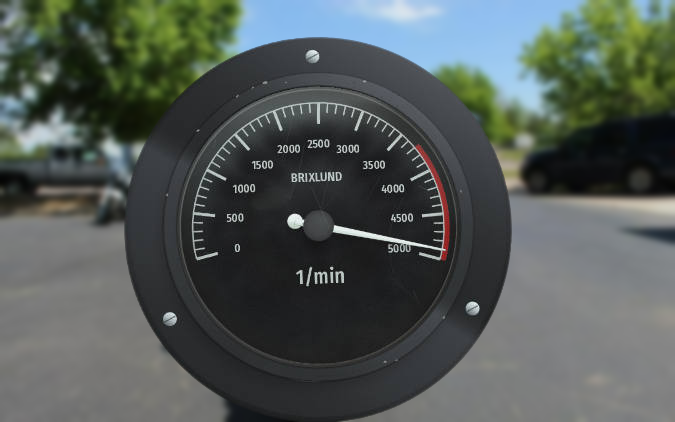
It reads 4900 rpm
